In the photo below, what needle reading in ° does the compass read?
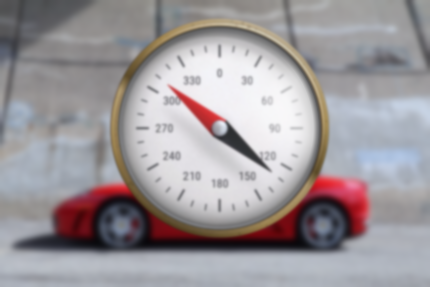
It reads 310 °
